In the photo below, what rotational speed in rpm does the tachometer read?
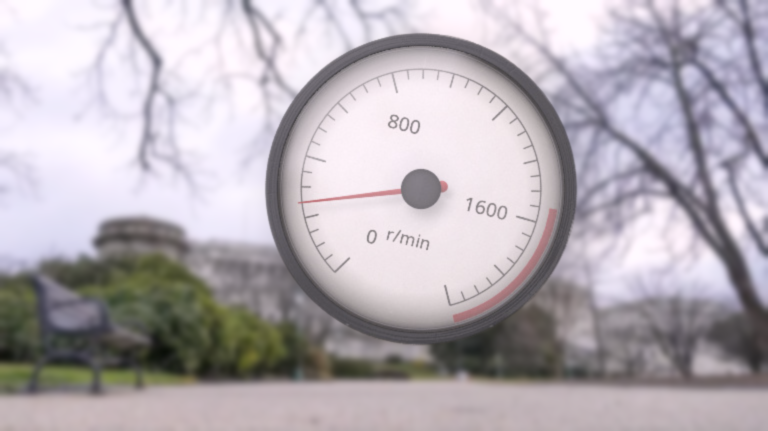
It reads 250 rpm
